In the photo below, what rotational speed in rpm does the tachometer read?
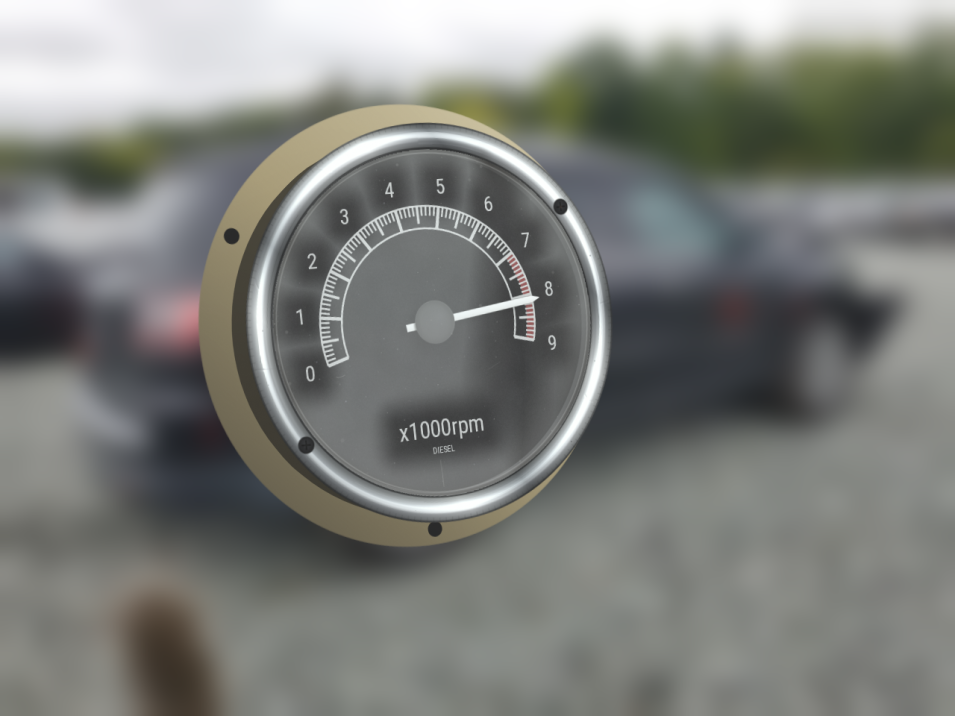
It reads 8100 rpm
